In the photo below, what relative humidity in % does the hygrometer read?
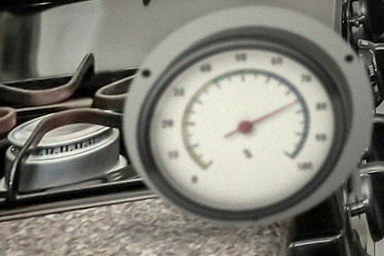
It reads 75 %
